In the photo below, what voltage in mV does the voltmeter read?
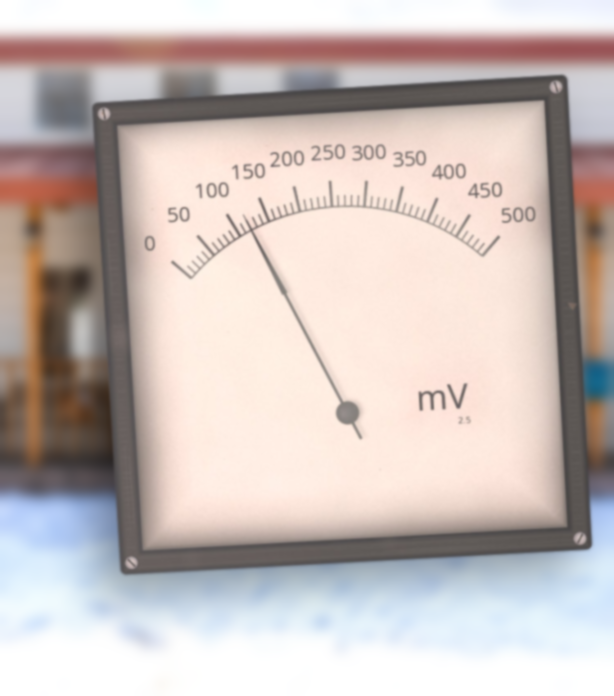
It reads 120 mV
